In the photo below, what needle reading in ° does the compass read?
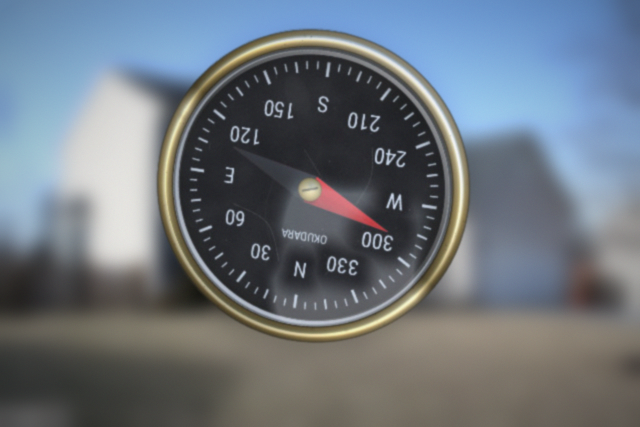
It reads 290 °
